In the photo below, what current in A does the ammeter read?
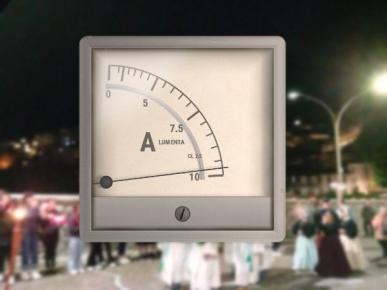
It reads 9.75 A
